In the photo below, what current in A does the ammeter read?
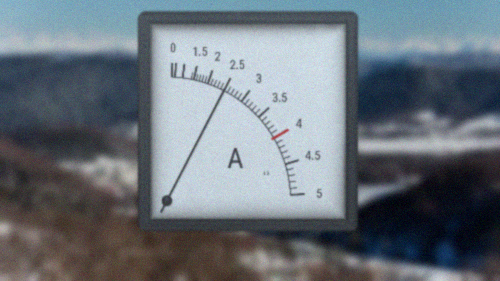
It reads 2.5 A
